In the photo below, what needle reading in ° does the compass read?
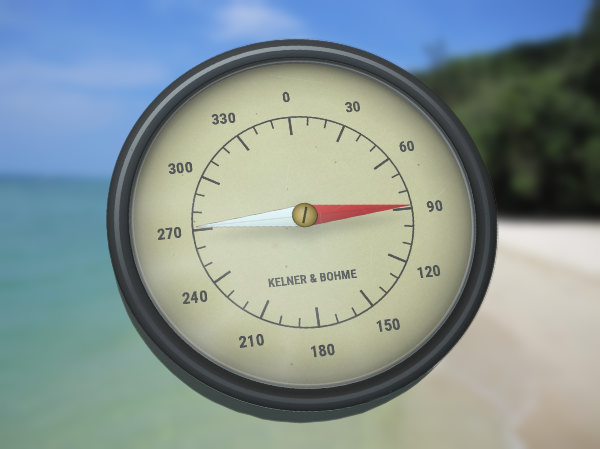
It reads 90 °
